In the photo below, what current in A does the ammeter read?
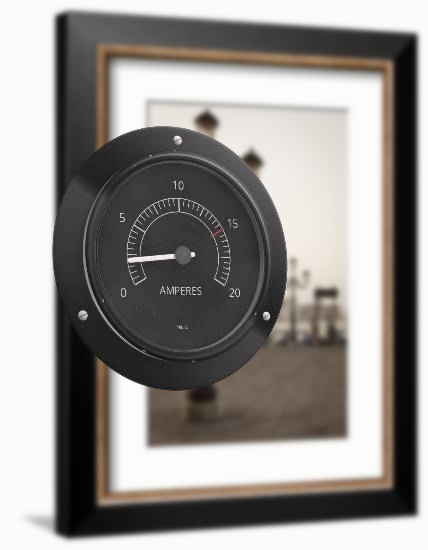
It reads 2 A
